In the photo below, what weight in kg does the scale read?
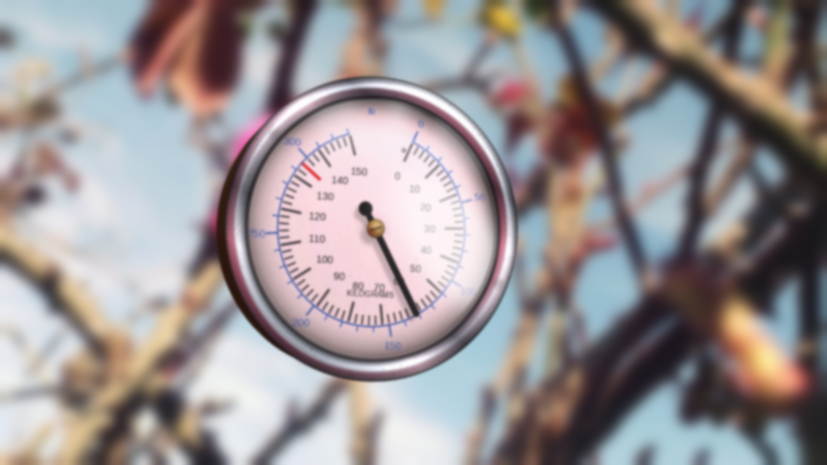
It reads 60 kg
